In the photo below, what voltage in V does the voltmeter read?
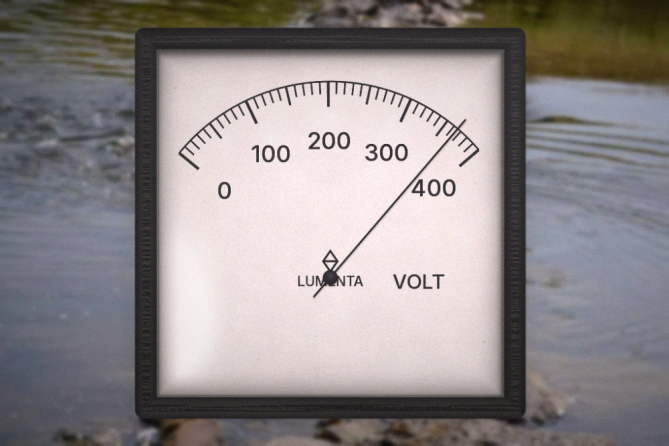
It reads 365 V
